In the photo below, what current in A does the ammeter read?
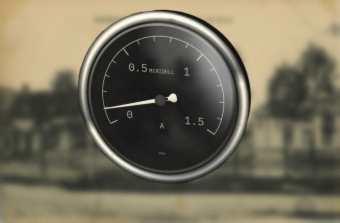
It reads 0.1 A
